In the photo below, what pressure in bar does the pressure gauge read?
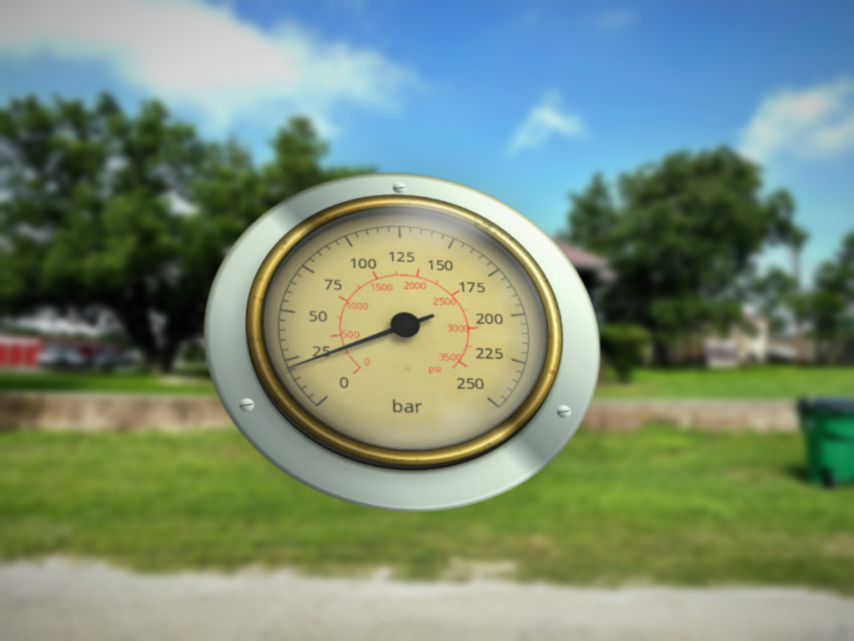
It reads 20 bar
